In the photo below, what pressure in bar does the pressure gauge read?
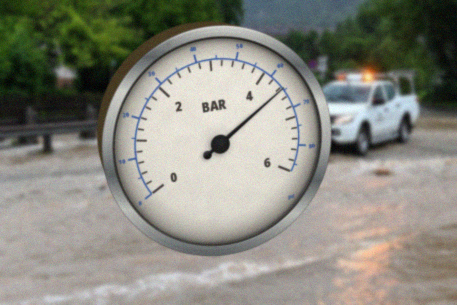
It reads 4.4 bar
